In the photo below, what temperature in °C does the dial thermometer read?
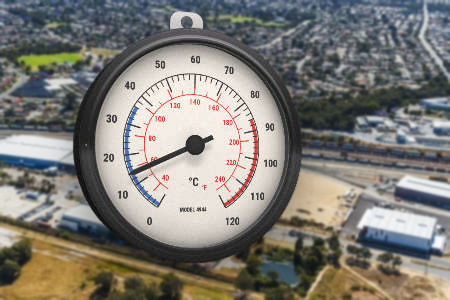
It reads 14 °C
